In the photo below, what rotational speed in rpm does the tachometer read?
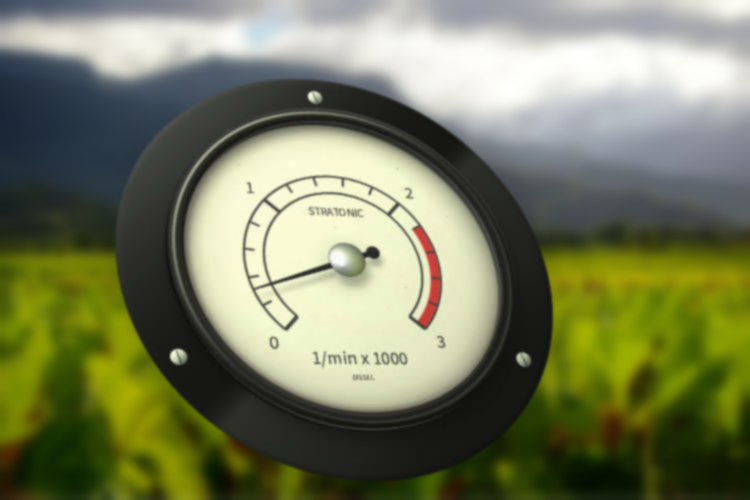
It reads 300 rpm
